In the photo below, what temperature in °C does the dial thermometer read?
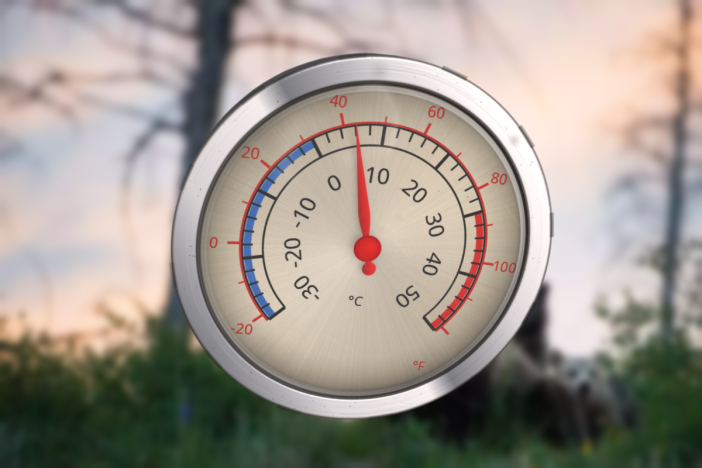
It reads 6 °C
